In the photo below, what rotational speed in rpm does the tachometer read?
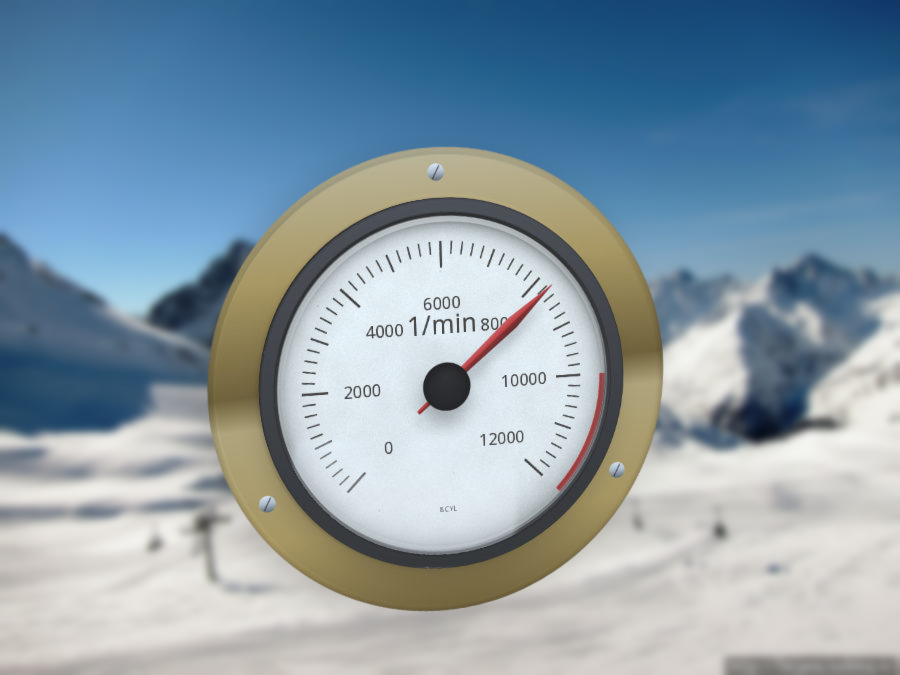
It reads 8200 rpm
